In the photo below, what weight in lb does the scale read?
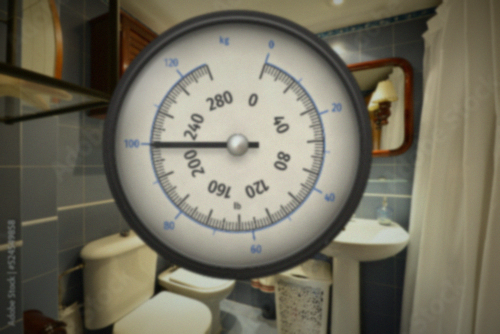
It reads 220 lb
